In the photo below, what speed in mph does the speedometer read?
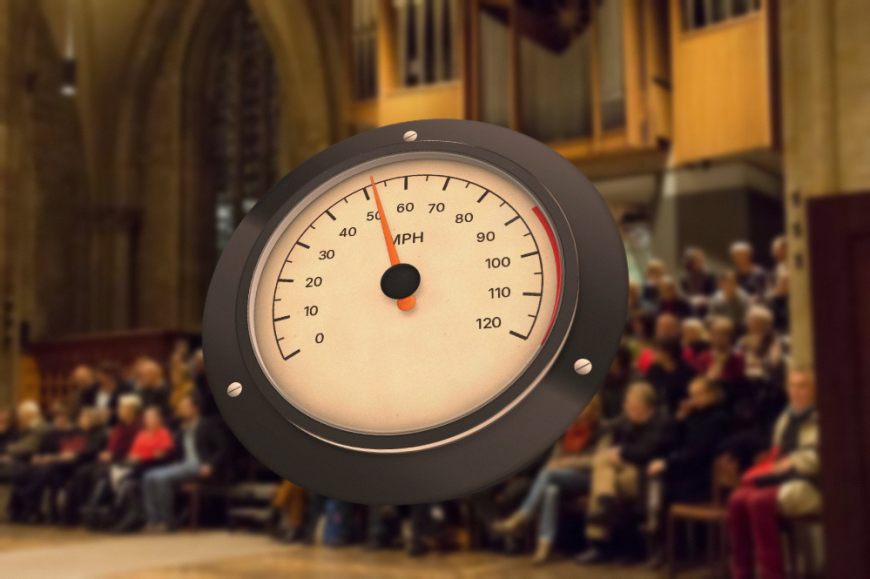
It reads 52.5 mph
